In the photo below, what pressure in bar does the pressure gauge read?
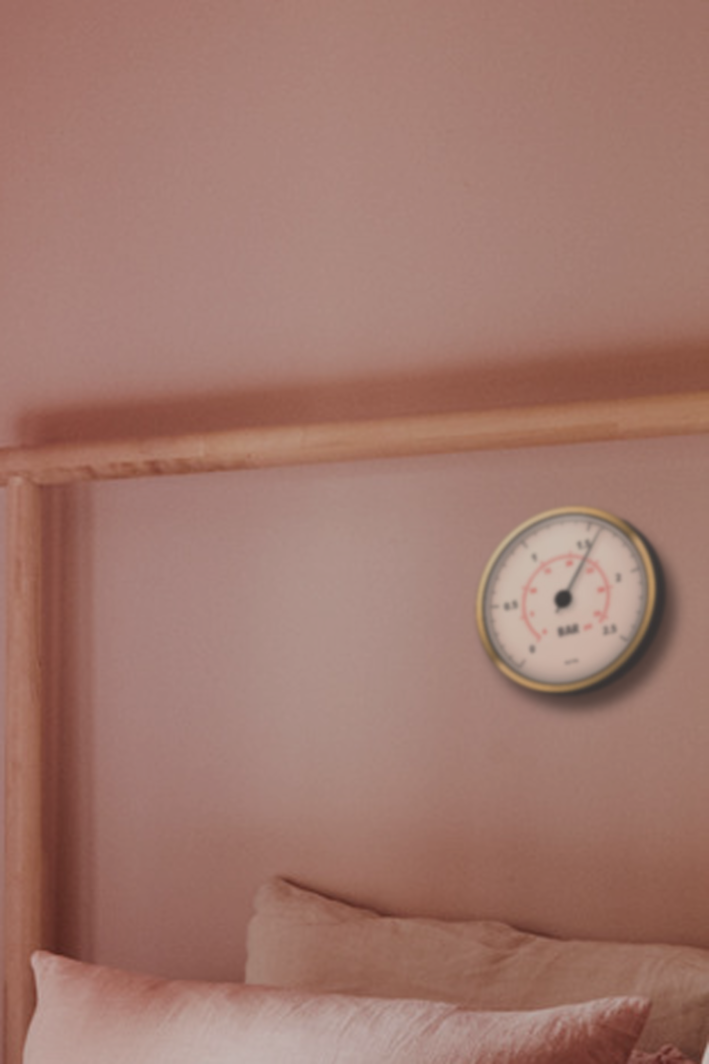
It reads 1.6 bar
